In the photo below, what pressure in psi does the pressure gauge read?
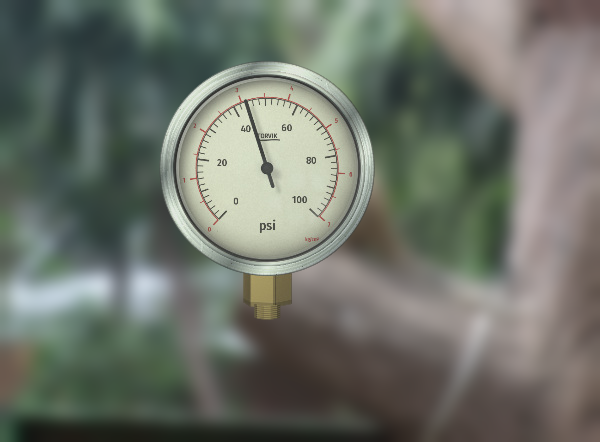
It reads 44 psi
